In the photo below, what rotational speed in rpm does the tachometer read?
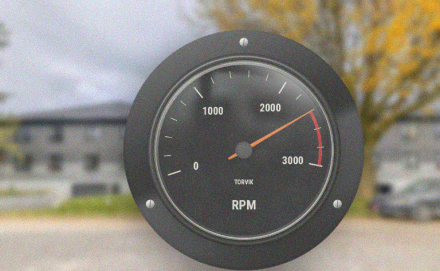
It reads 2400 rpm
